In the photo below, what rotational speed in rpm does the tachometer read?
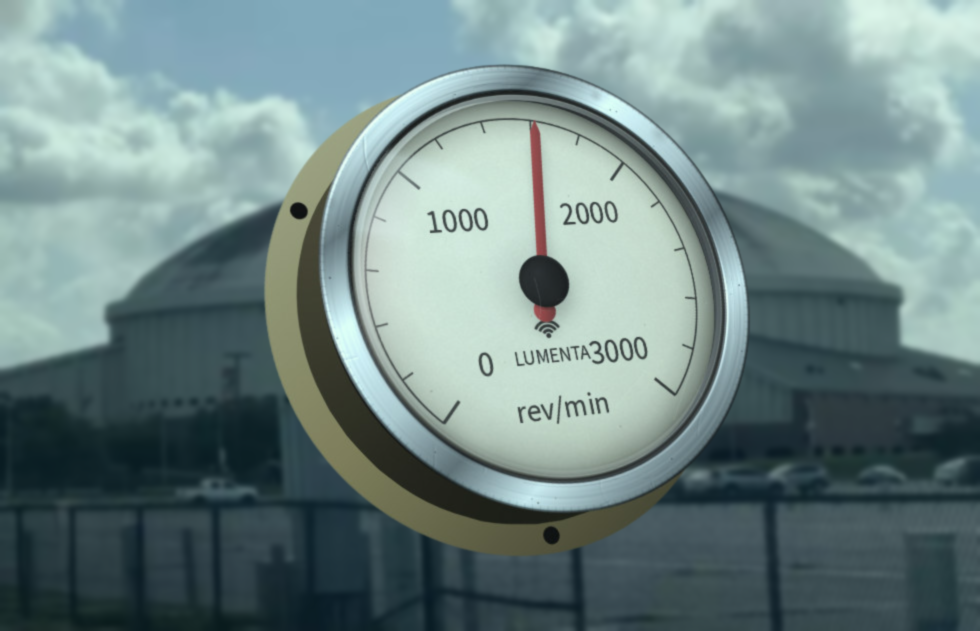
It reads 1600 rpm
